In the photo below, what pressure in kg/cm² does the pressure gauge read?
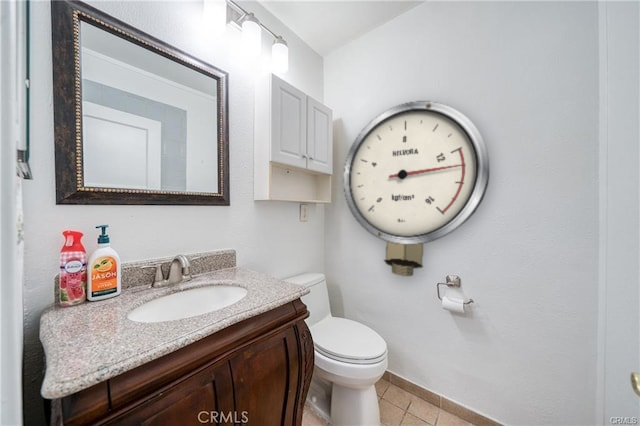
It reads 13 kg/cm²
